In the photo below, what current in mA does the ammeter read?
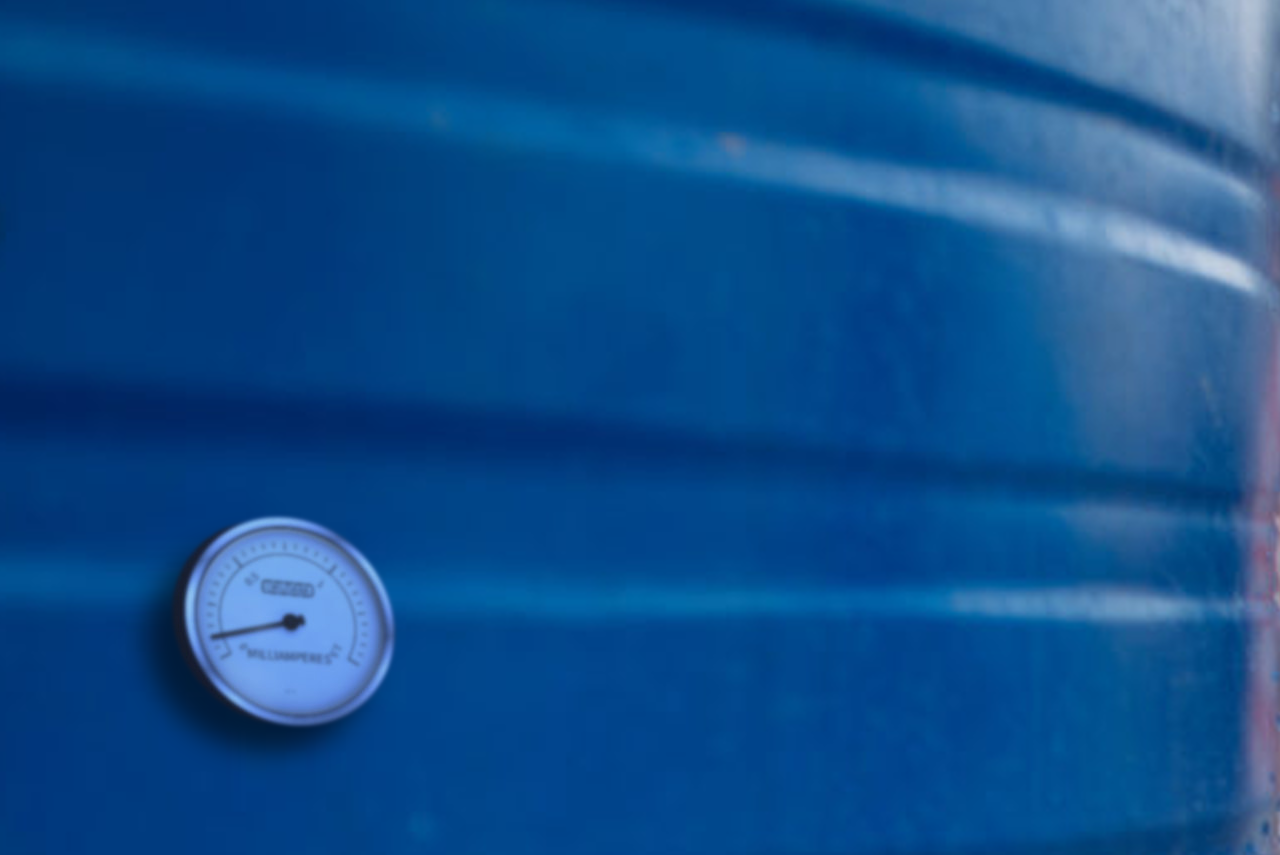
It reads 0.1 mA
